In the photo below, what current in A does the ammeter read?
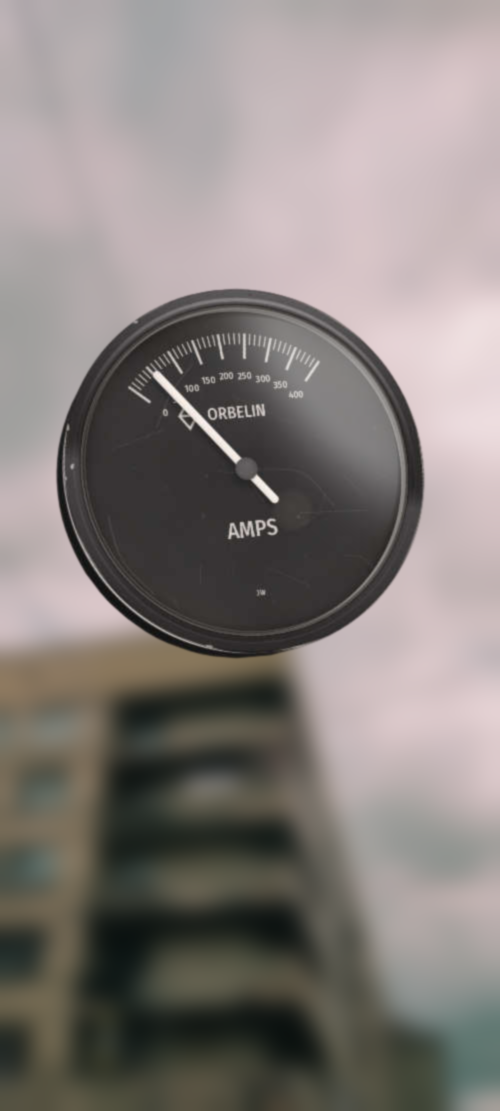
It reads 50 A
